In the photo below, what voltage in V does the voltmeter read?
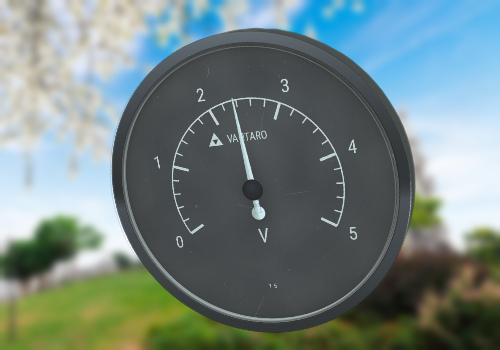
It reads 2.4 V
